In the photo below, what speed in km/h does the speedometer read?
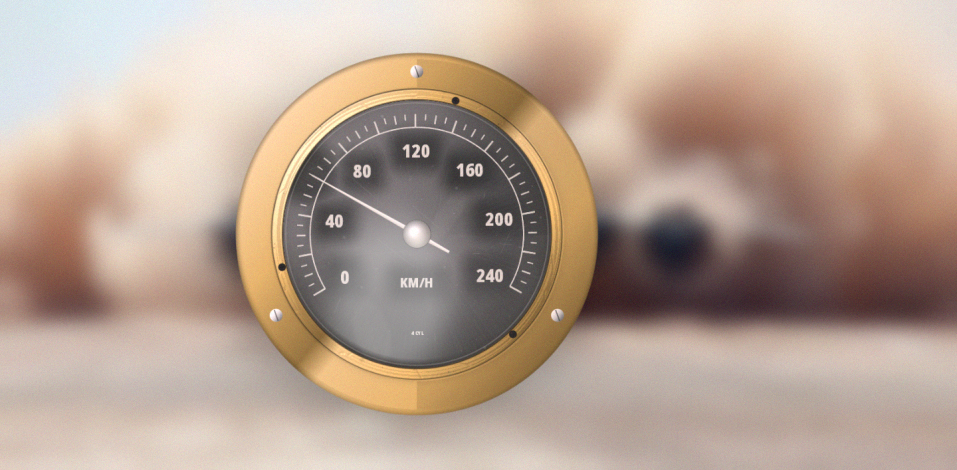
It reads 60 km/h
